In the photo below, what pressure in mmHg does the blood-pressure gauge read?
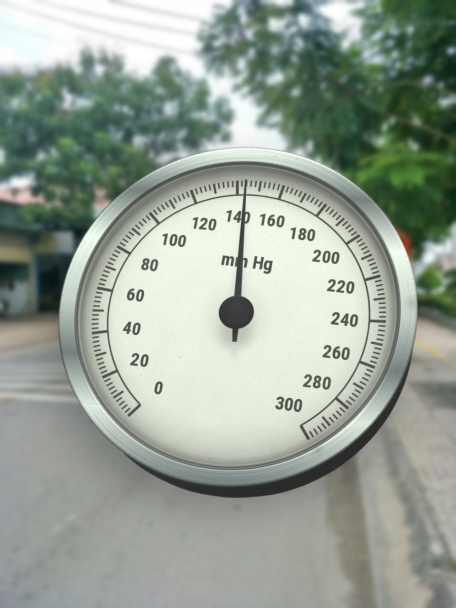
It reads 144 mmHg
